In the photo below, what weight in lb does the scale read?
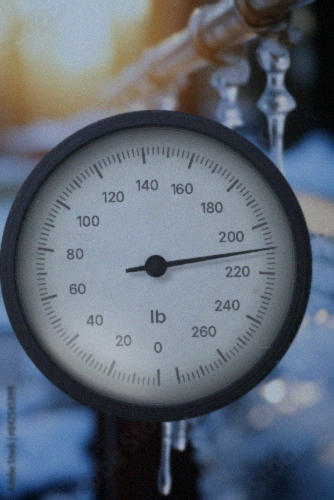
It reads 210 lb
